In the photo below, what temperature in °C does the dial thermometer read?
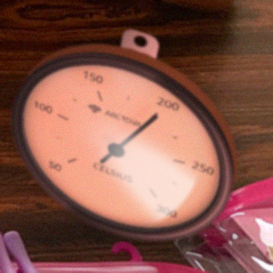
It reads 200 °C
